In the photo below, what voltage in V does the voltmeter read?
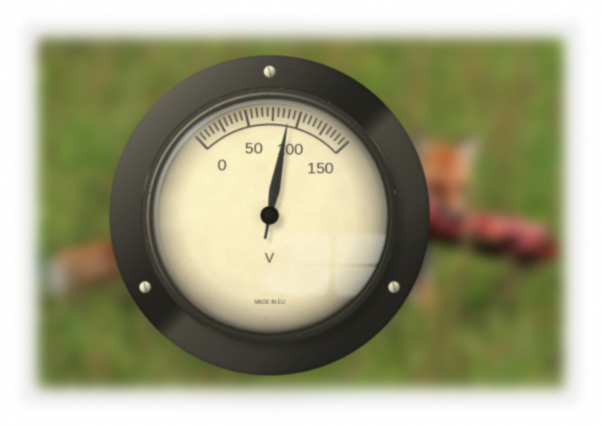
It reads 90 V
